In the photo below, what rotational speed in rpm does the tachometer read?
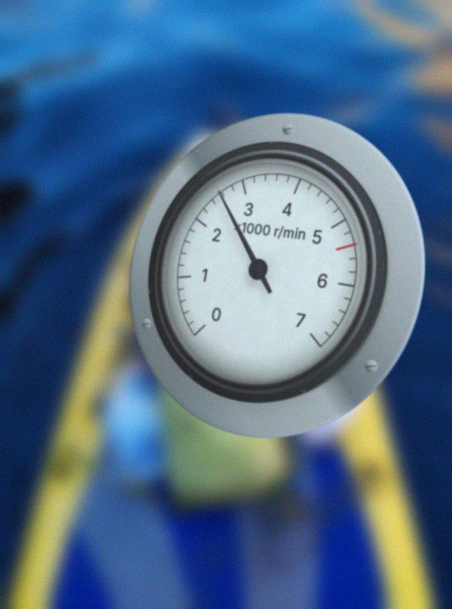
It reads 2600 rpm
